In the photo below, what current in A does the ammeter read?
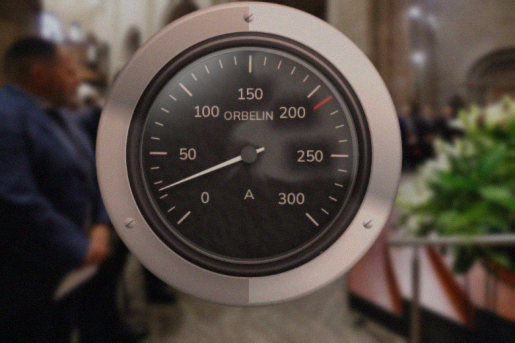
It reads 25 A
